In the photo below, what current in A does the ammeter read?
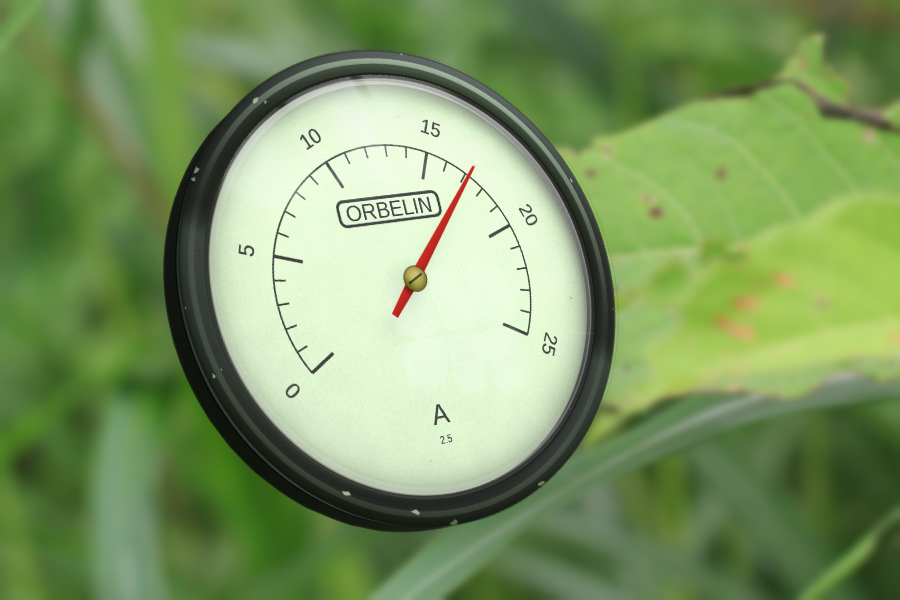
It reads 17 A
